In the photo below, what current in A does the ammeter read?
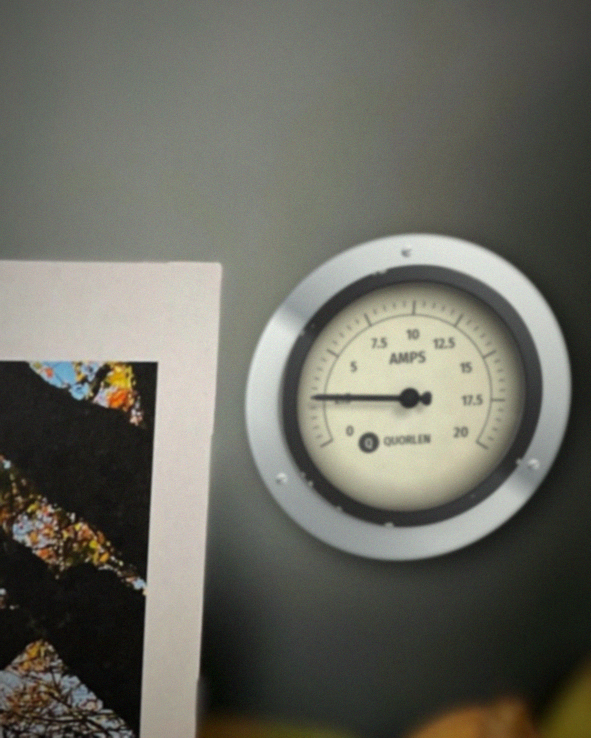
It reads 2.5 A
